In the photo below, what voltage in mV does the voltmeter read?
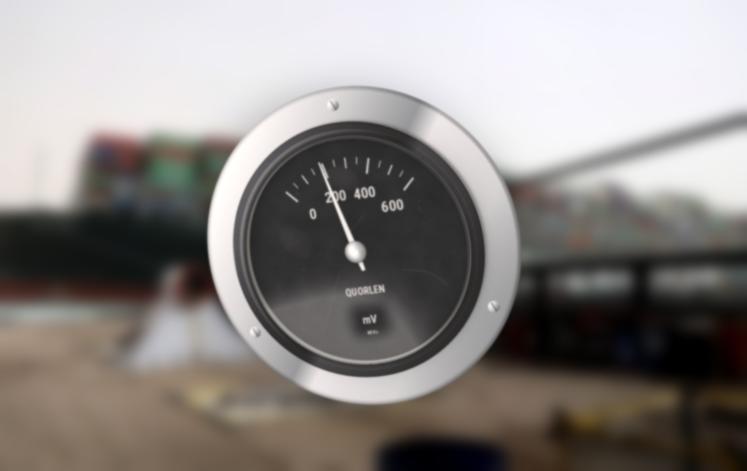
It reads 200 mV
